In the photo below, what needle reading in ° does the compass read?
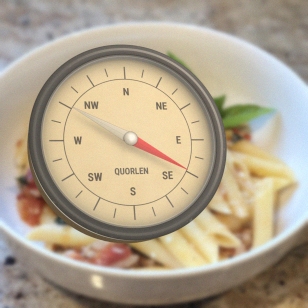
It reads 120 °
